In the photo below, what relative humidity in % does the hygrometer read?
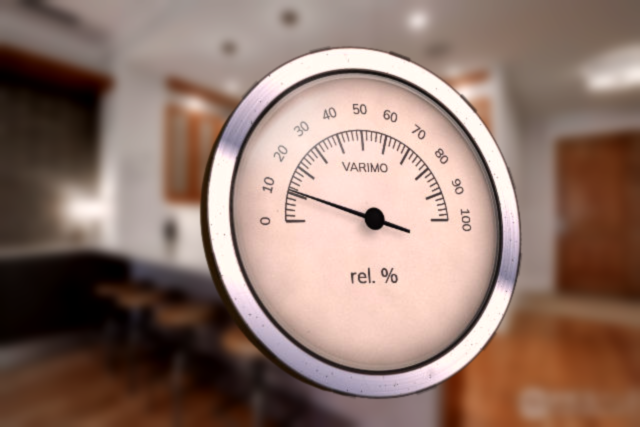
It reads 10 %
